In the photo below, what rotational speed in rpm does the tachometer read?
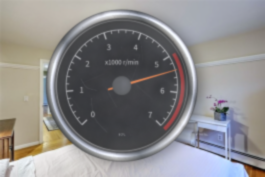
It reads 5400 rpm
